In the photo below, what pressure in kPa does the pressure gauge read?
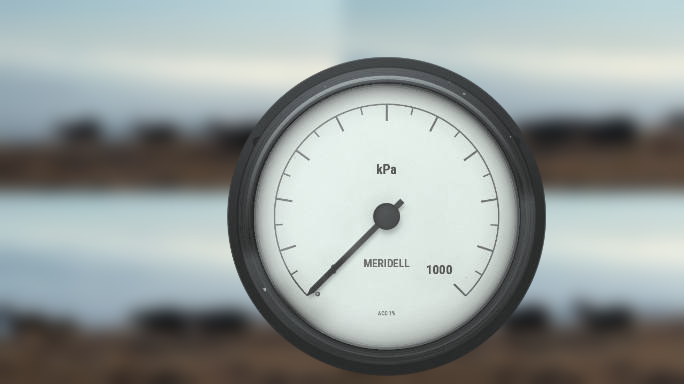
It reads 0 kPa
